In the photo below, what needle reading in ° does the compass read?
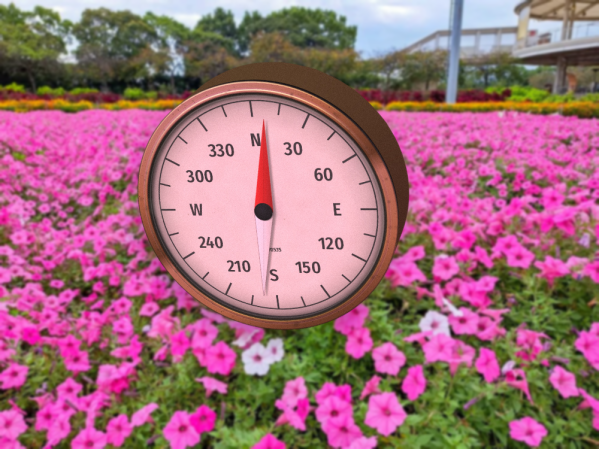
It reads 7.5 °
